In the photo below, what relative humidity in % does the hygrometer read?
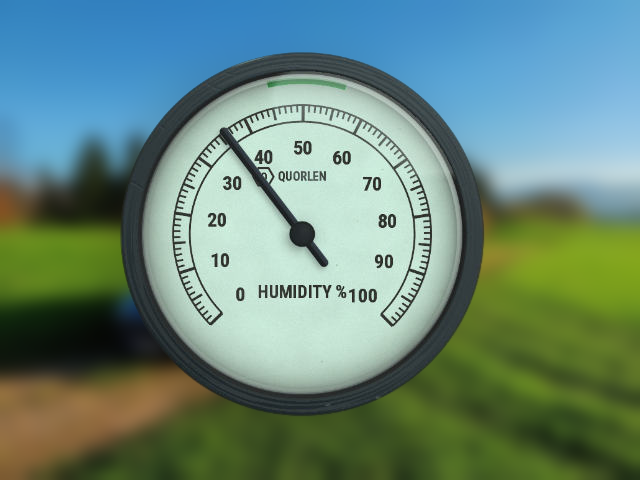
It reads 36 %
